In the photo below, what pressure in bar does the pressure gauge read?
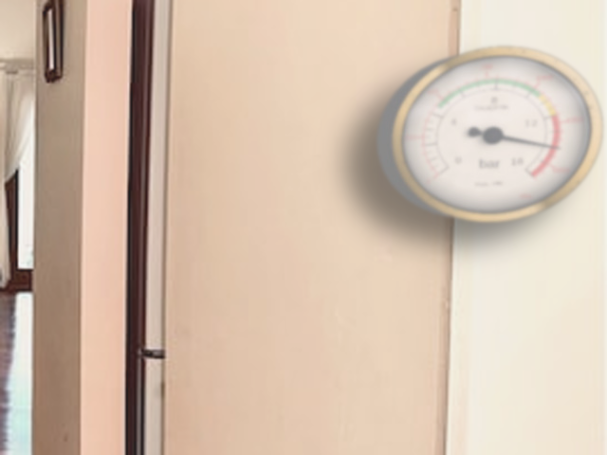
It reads 14 bar
